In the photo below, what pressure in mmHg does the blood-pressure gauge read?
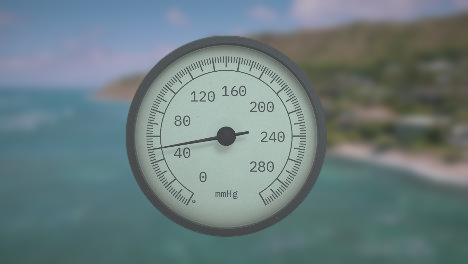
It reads 50 mmHg
